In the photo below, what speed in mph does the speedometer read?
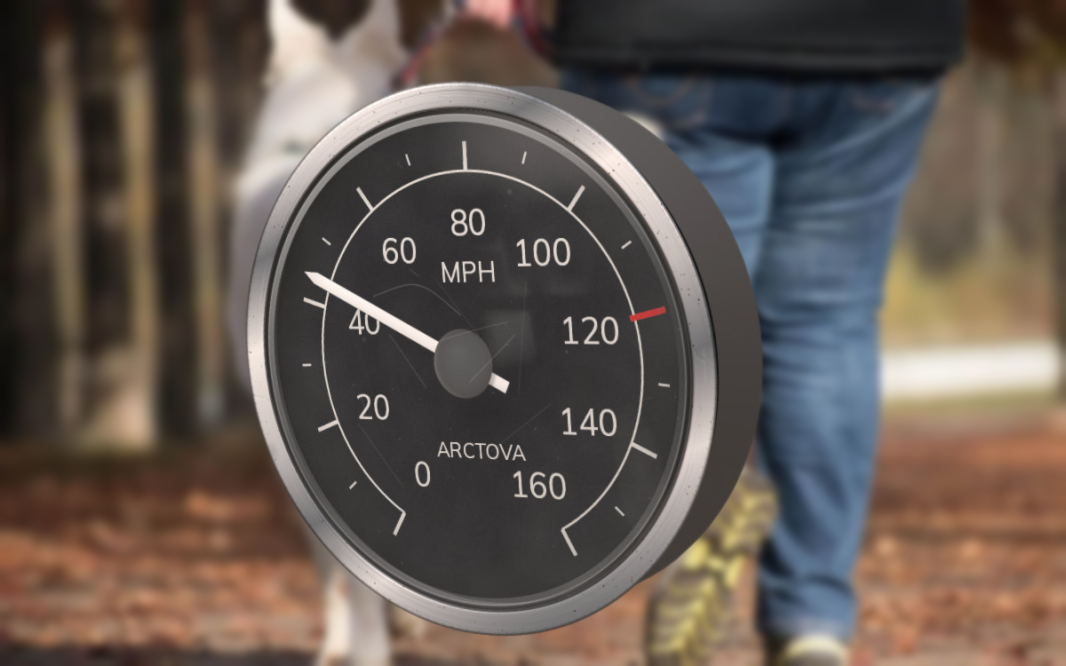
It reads 45 mph
